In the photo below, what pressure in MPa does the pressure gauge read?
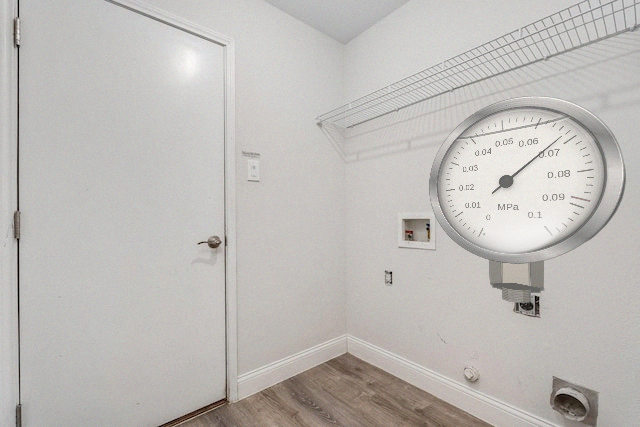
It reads 0.068 MPa
